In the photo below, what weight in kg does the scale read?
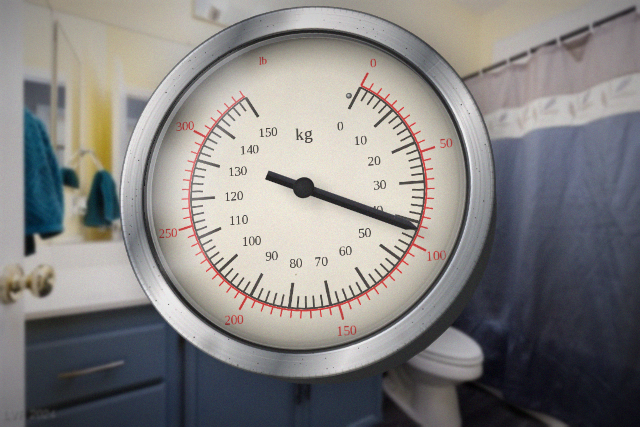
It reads 42 kg
